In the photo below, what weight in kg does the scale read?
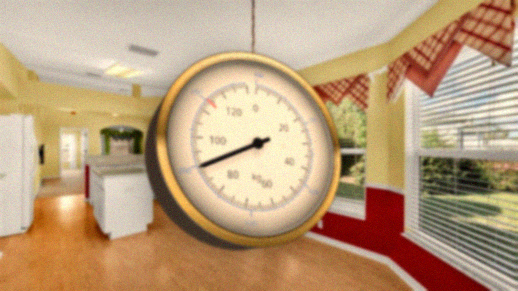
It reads 90 kg
